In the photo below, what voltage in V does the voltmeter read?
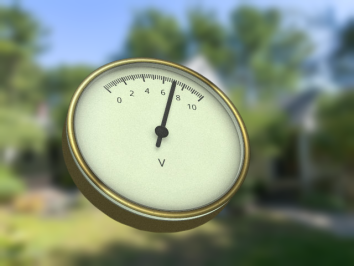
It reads 7 V
